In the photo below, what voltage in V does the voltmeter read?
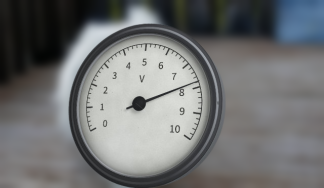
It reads 7.8 V
